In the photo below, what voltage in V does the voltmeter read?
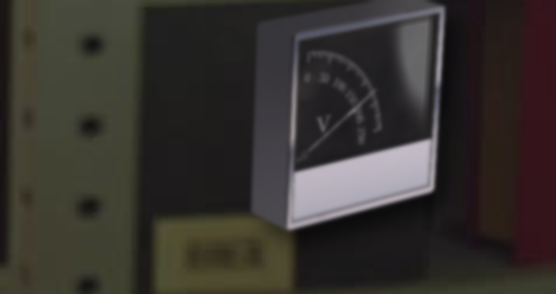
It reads 175 V
